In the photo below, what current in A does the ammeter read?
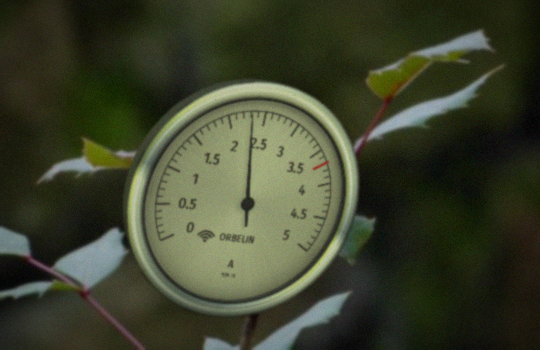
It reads 2.3 A
